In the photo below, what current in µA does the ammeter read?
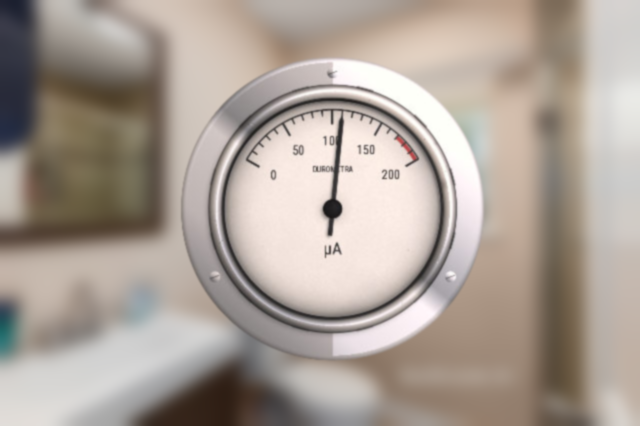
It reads 110 µA
